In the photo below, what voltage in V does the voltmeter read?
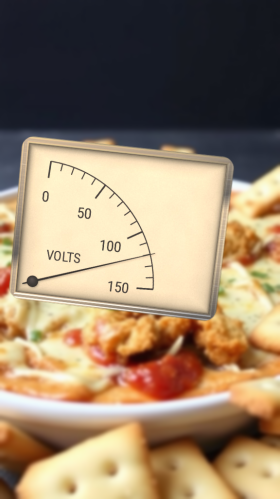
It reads 120 V
